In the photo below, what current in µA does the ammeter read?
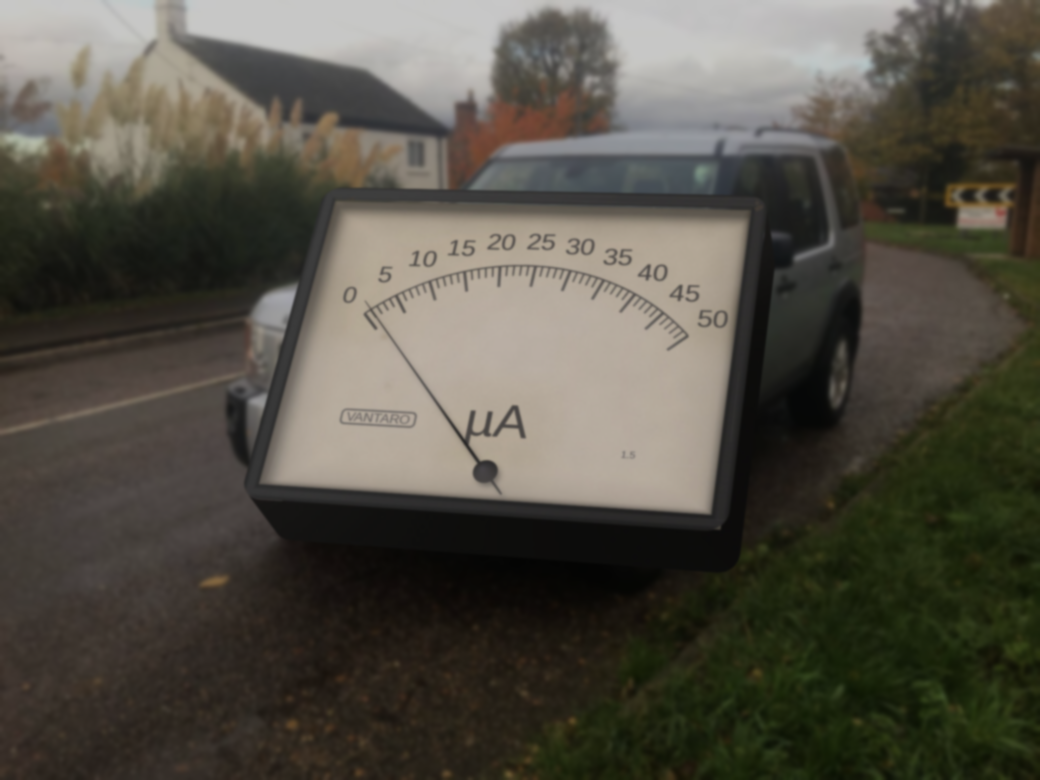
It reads 1 µA
